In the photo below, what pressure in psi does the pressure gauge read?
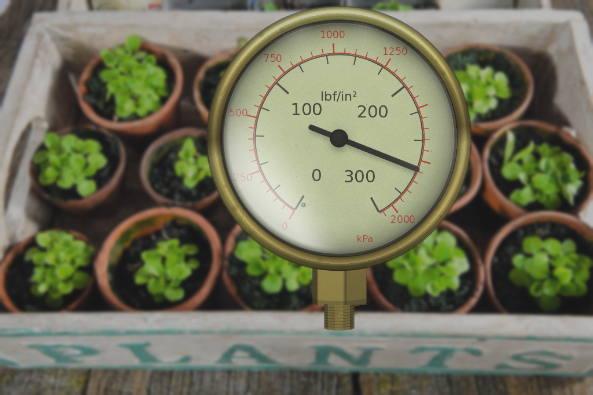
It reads 260 psi
